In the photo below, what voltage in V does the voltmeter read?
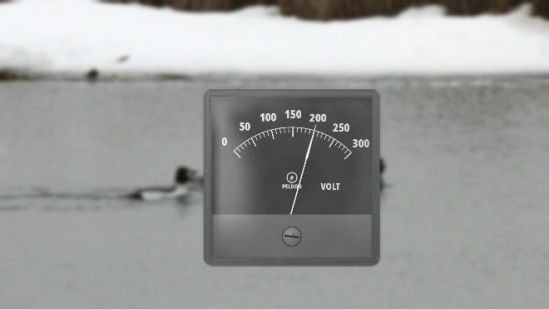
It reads 200 V
